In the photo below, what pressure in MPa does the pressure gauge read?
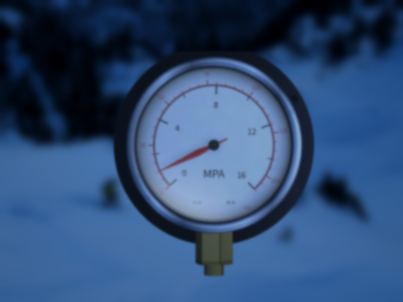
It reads 1 MPa
